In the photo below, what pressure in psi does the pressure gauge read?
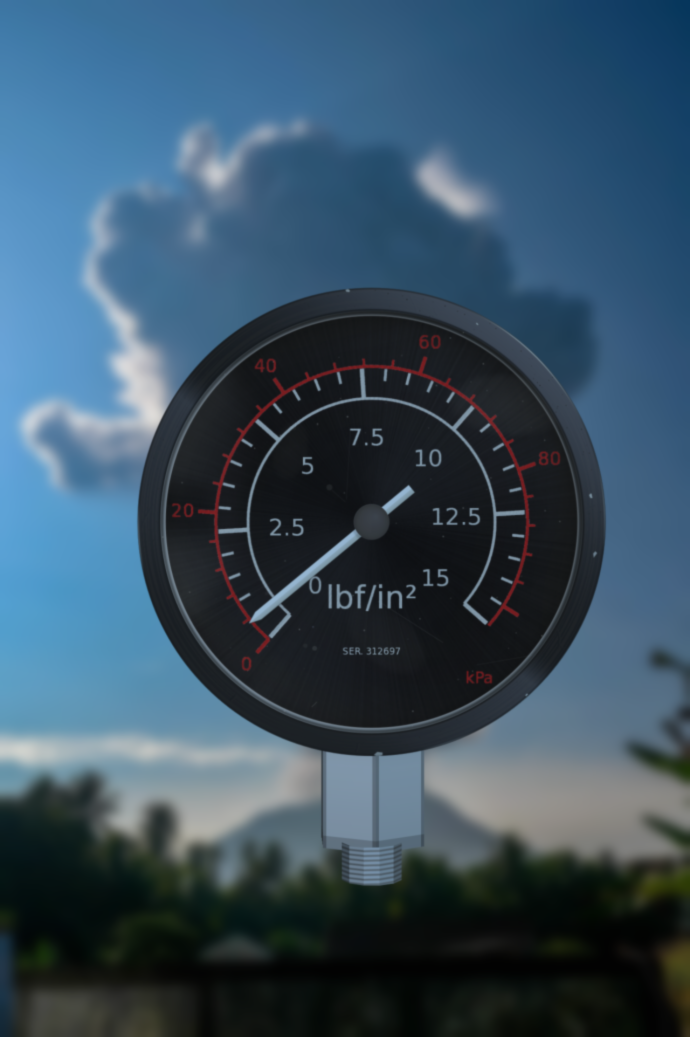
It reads 0.5 psi
